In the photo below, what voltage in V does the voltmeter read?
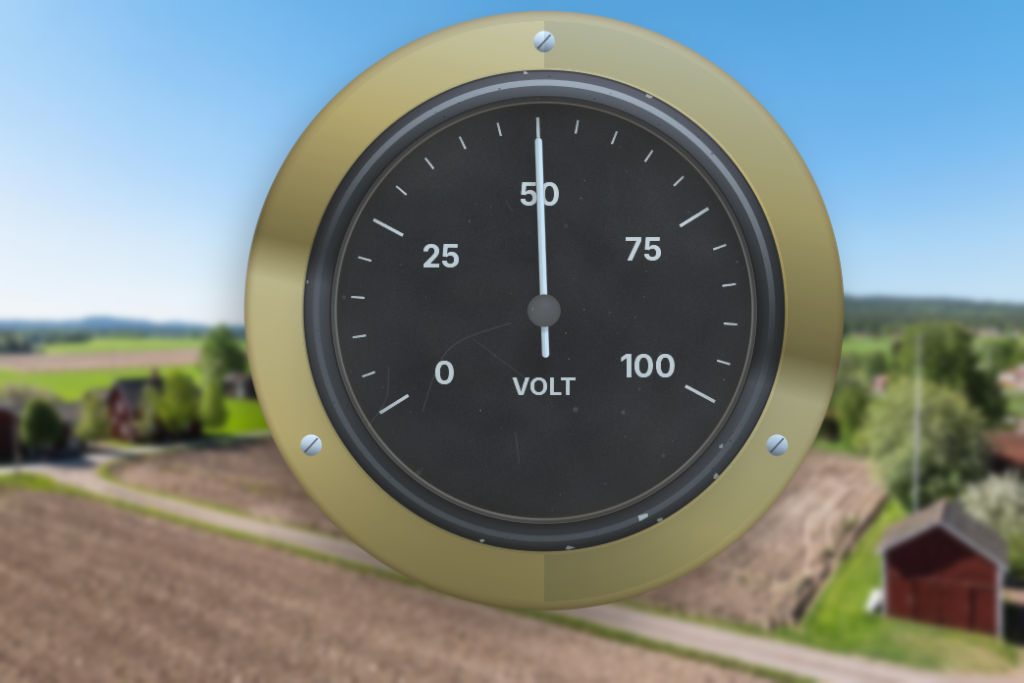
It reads 50 V
